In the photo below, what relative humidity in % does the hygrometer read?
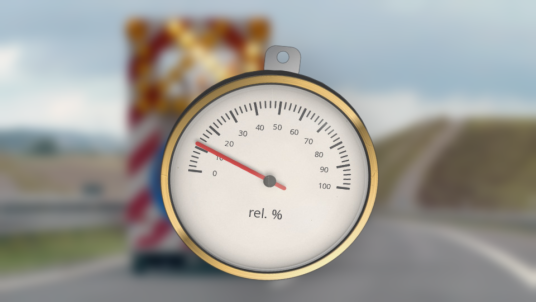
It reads 12 %
